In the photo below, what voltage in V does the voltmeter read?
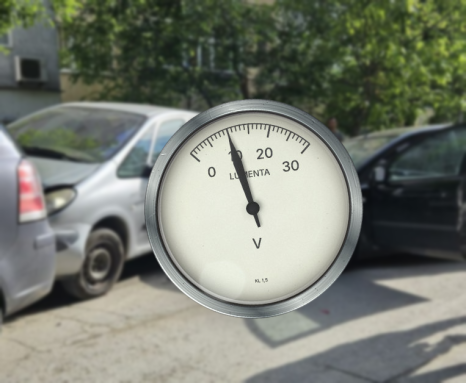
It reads 10 V
